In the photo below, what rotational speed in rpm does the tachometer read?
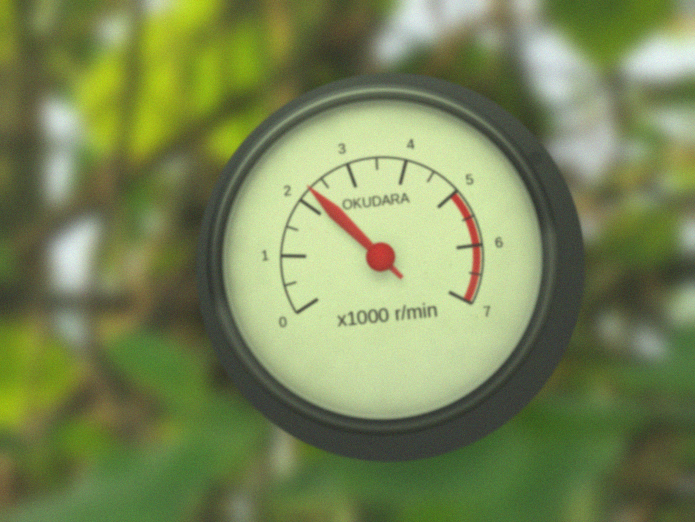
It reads 2250 rpm
